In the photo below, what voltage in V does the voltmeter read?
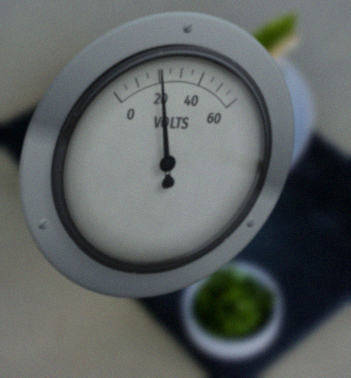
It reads 20 V
